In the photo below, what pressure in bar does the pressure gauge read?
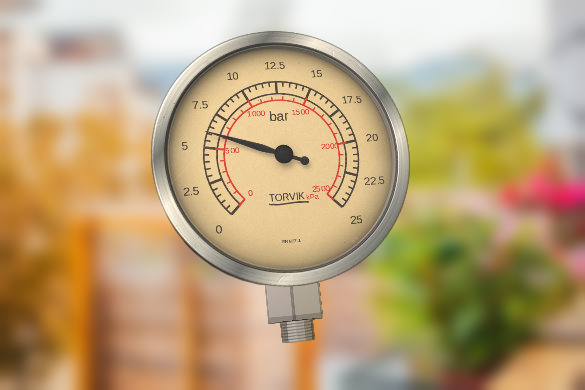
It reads 6 bar
